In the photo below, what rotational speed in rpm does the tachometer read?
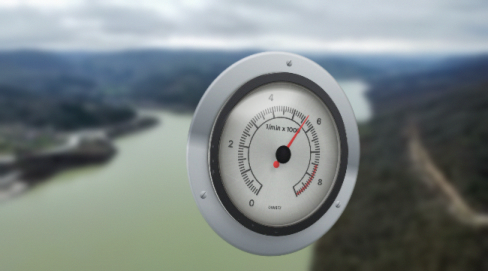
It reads 5500 rpm
